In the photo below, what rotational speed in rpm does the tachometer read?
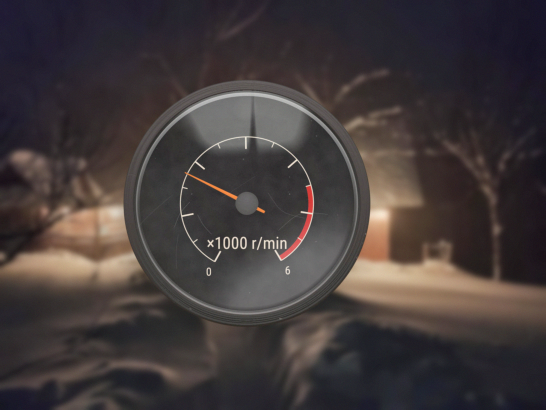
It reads 1750 rpm
